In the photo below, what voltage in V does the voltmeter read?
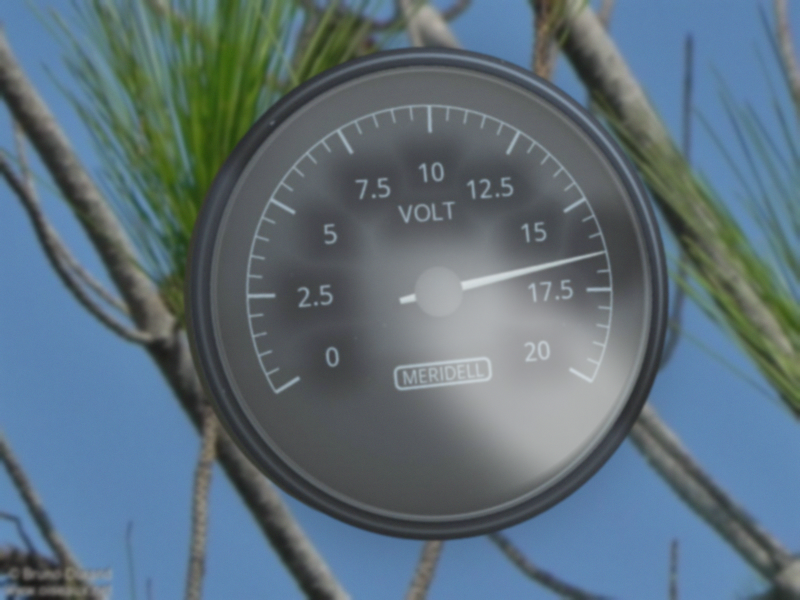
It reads 16.5 V
